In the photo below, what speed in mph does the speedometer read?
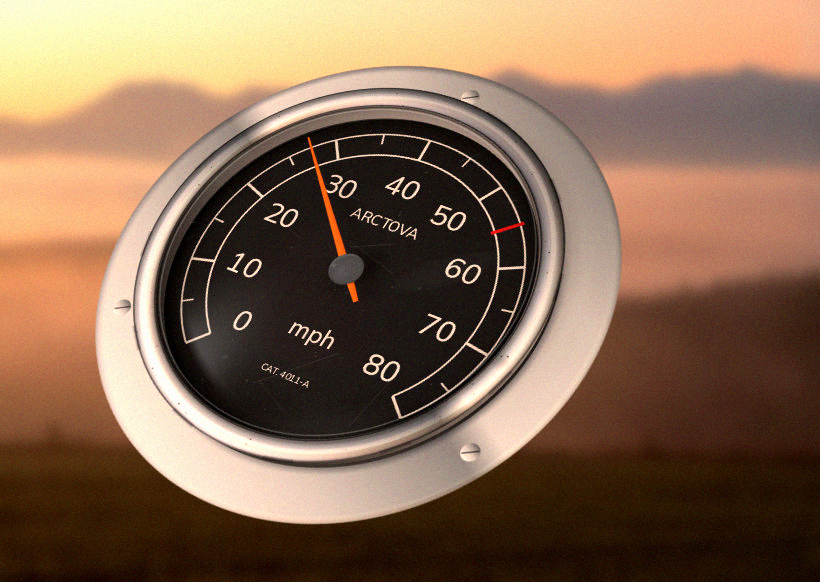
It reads 27.5 mph
